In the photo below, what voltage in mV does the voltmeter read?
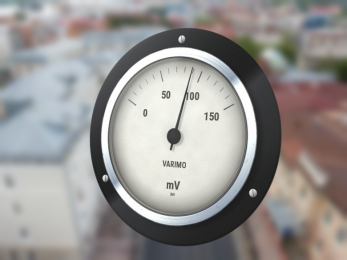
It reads 90 mV
